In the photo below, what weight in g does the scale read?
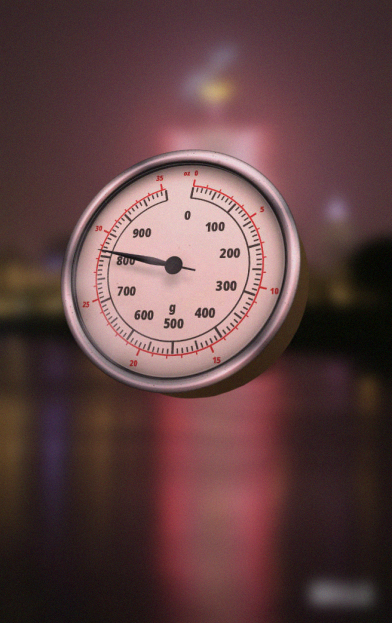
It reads 810 g
